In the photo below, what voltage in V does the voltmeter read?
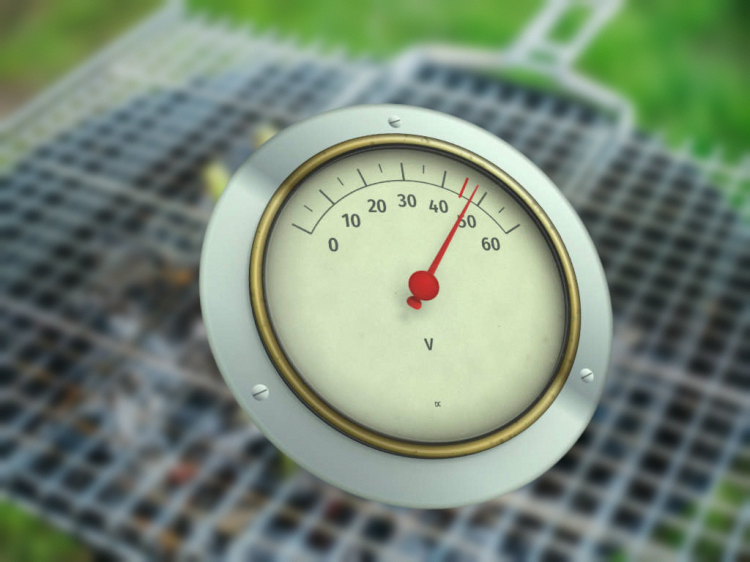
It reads 47.5 V
